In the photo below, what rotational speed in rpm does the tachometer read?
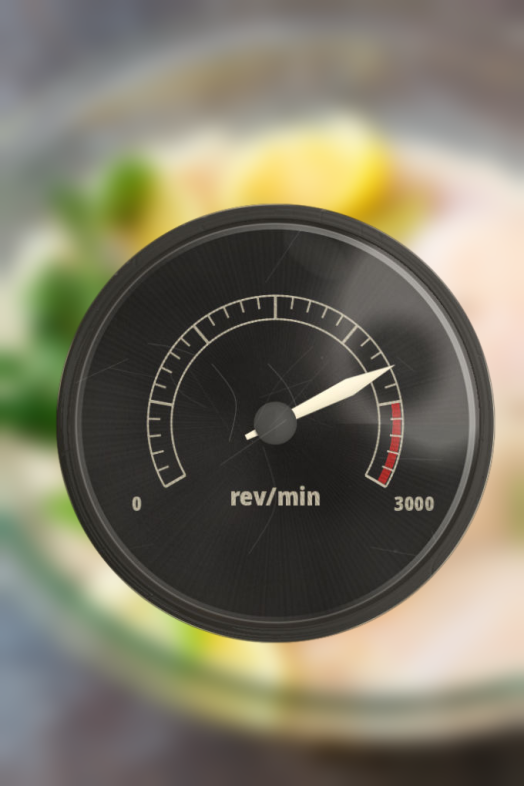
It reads 2300 rpm
